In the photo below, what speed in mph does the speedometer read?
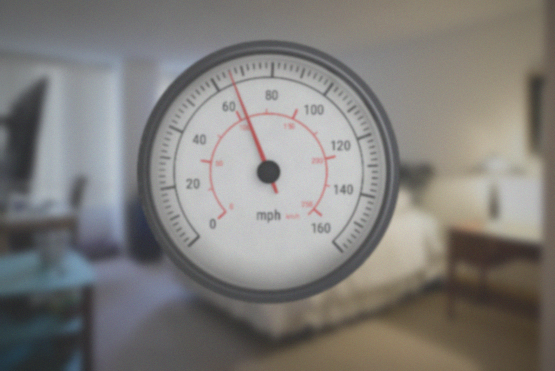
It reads 66 mph
